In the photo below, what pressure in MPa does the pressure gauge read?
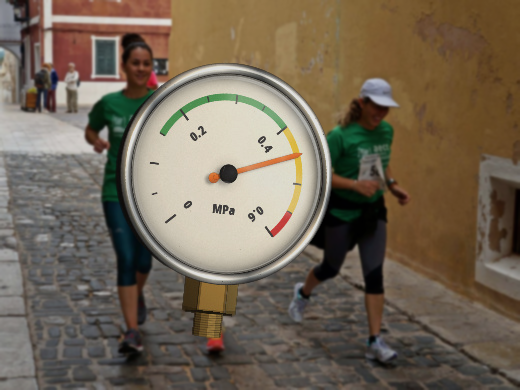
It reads 0.45 MPa
